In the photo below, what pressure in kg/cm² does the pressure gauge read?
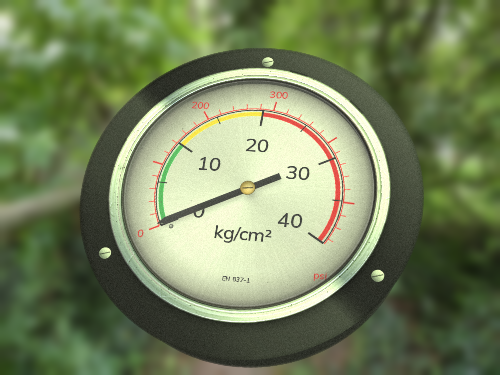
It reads 0 kg/cm²
